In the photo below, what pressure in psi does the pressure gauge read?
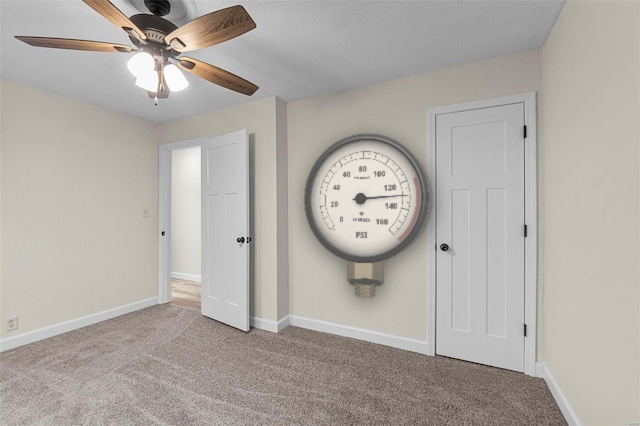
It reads 130 psi
